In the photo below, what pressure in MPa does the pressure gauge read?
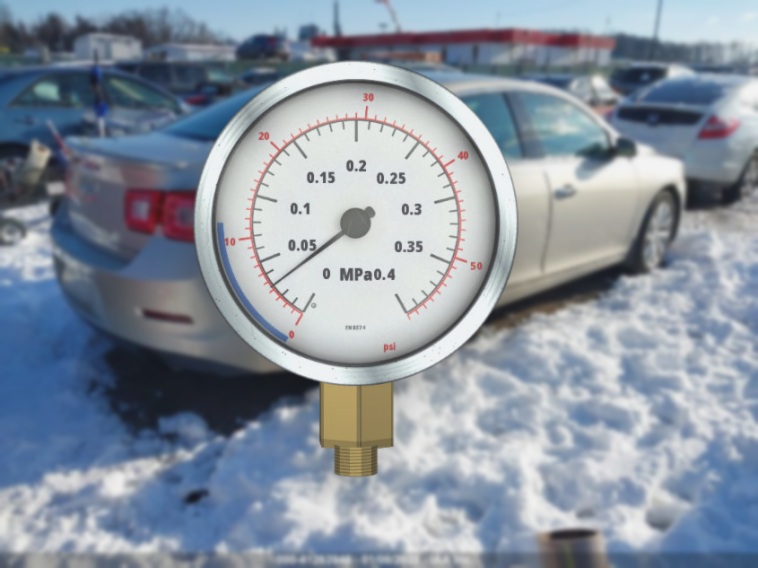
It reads 0.03 MPa
